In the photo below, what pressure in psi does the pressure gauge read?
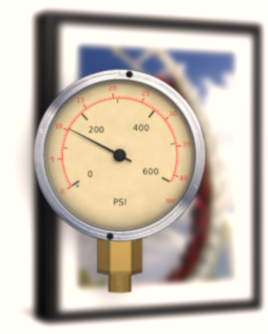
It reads 150 psi
